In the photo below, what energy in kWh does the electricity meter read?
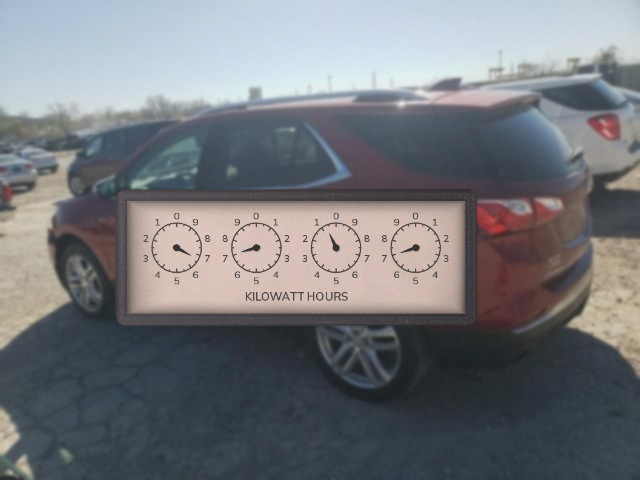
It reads 6707 kWh
